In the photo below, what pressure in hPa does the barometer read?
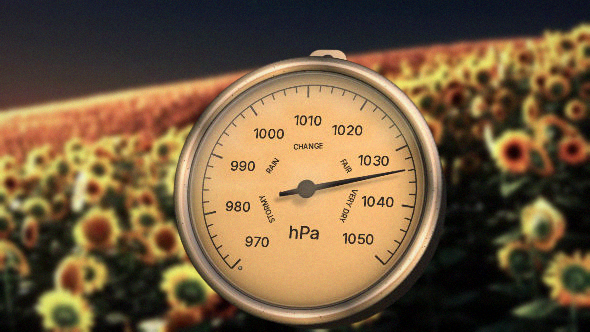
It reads 1034 hPa
